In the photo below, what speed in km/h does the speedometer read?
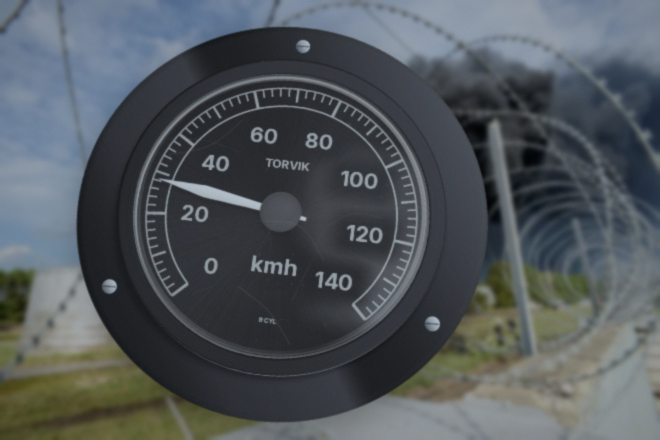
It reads 28 km/h
